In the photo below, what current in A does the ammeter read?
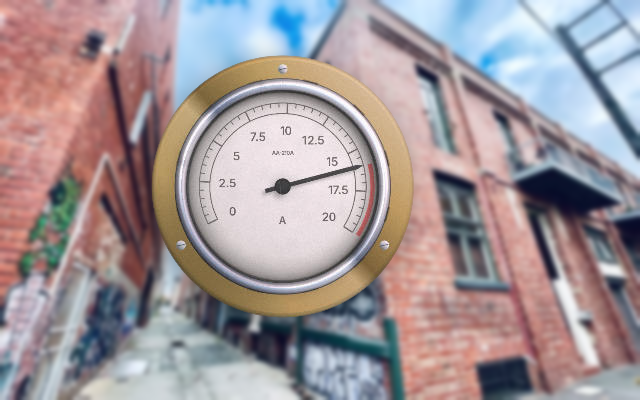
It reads 16 A
